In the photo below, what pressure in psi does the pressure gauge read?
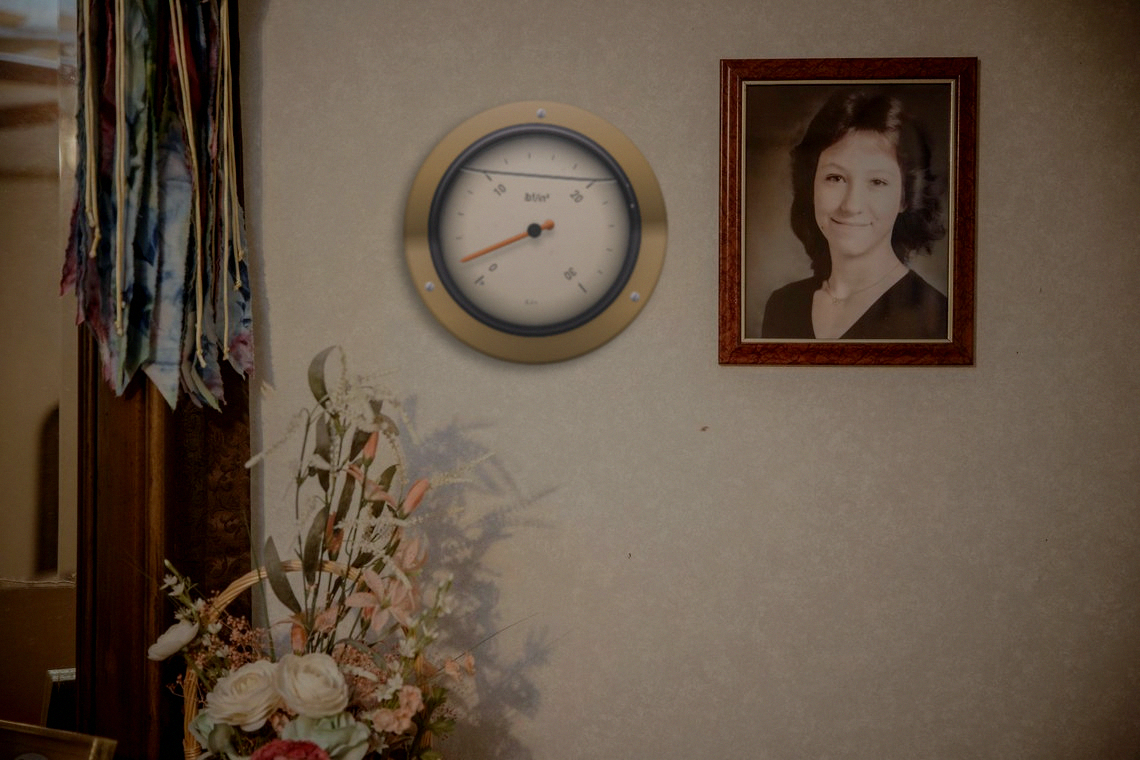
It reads 2 psi
